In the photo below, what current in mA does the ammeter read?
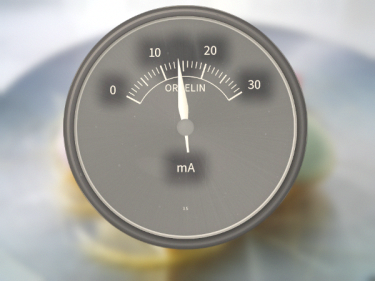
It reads 14 mA
